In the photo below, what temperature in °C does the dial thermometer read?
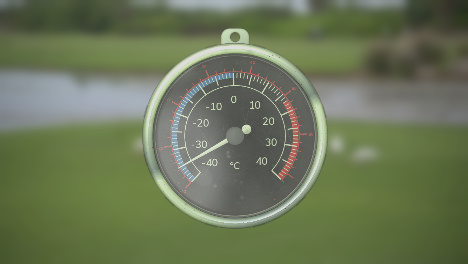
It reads -35 °C
